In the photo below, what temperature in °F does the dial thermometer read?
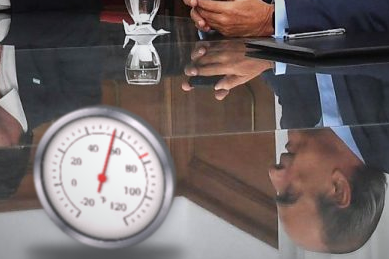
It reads 56 °F
